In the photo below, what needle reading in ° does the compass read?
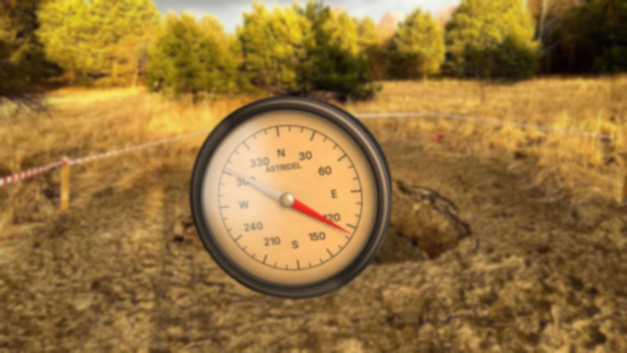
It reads 125 °
